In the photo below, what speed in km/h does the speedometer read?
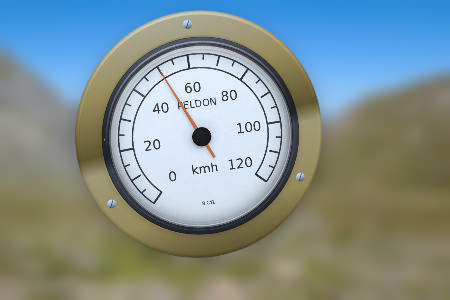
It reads 50 km/h
